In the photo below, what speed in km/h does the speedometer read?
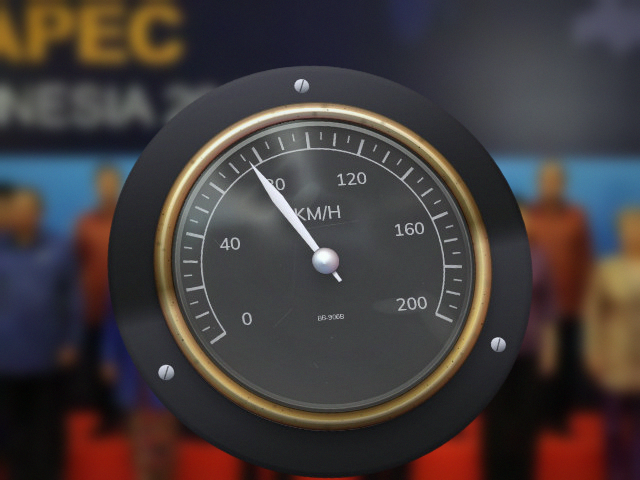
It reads 75 km/h
